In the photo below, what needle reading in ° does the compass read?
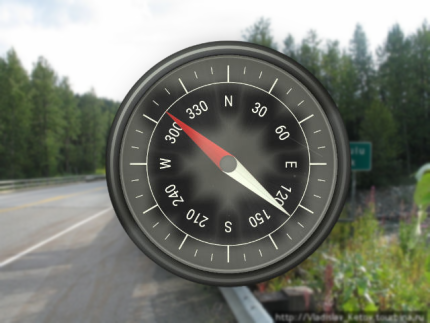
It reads 310 °
